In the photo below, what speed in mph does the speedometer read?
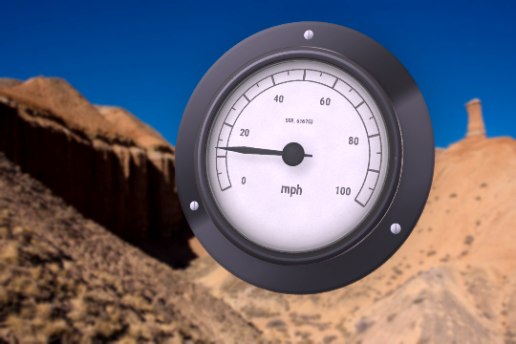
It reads 12.5 mph
